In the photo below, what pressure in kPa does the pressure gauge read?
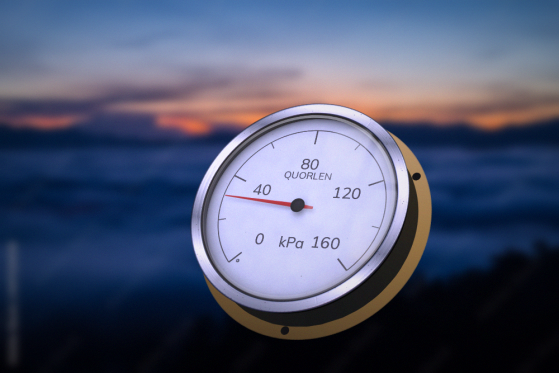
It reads 30 kPa
